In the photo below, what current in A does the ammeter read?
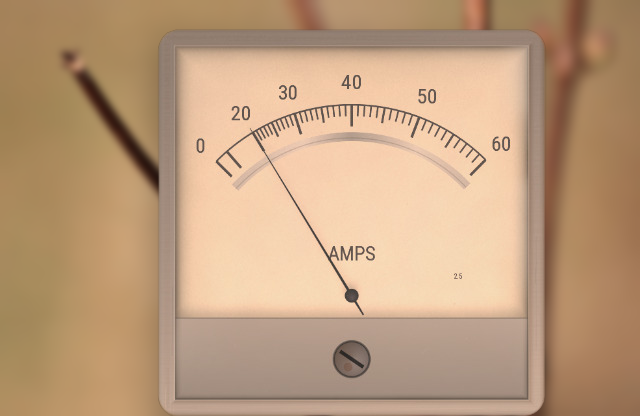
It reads 20 A
